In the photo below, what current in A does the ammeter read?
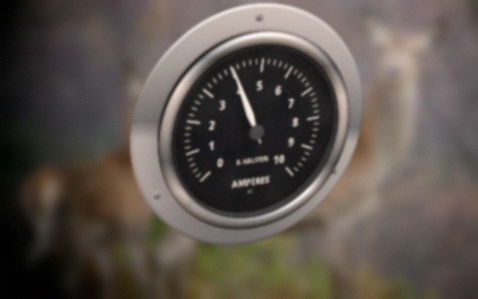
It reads 4 A
